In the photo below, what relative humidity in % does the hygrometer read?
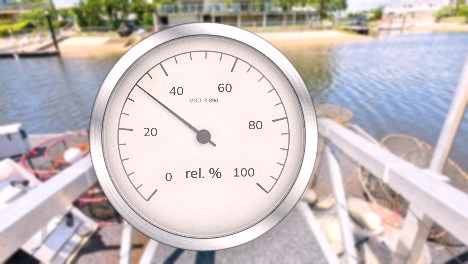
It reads 32 %
